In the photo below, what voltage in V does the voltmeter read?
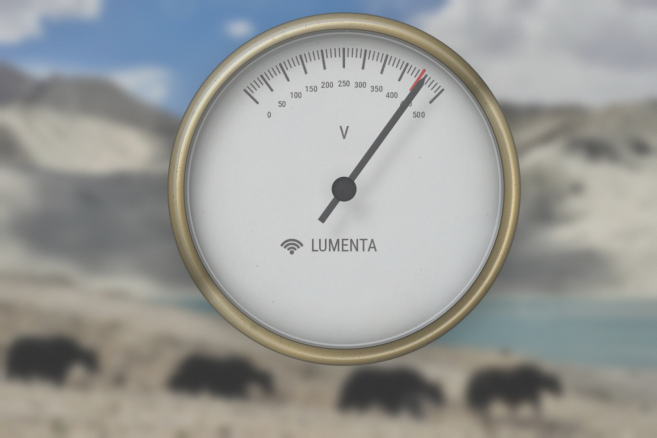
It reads 450 V
